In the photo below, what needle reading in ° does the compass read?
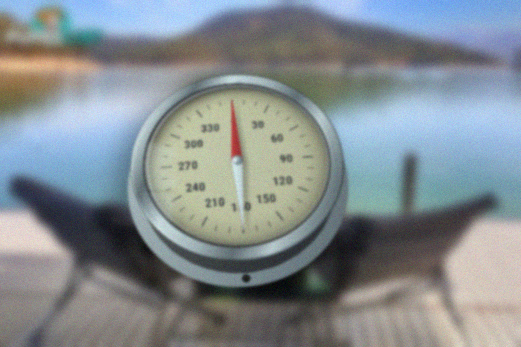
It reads 0 °
